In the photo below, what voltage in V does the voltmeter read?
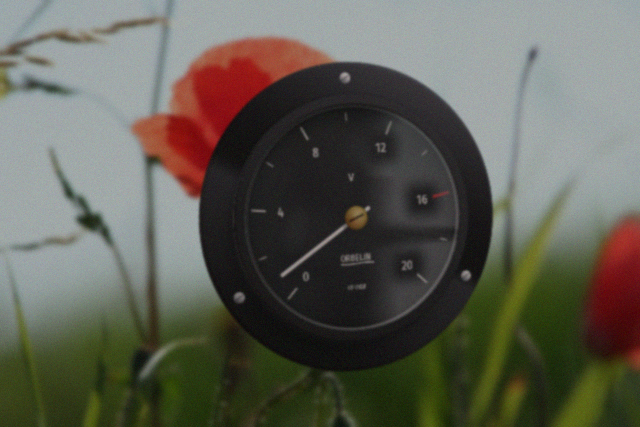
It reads 1 V
